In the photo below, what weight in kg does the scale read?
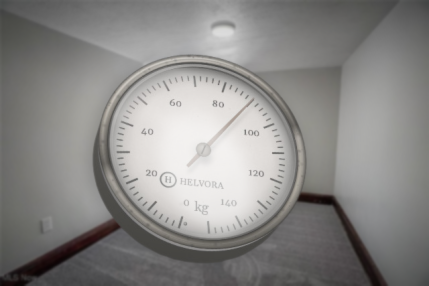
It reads 90 kg
